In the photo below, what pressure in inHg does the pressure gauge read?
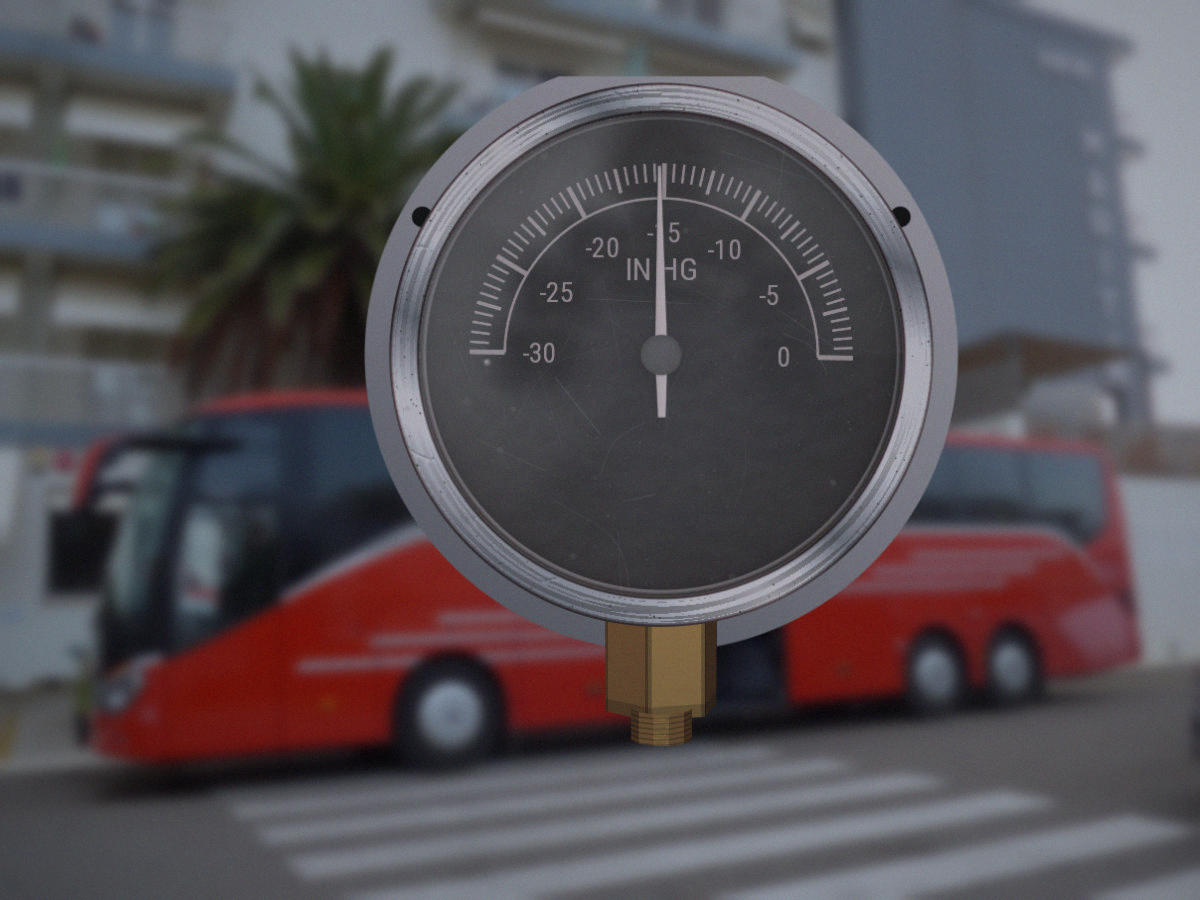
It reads -15.25 inHg
